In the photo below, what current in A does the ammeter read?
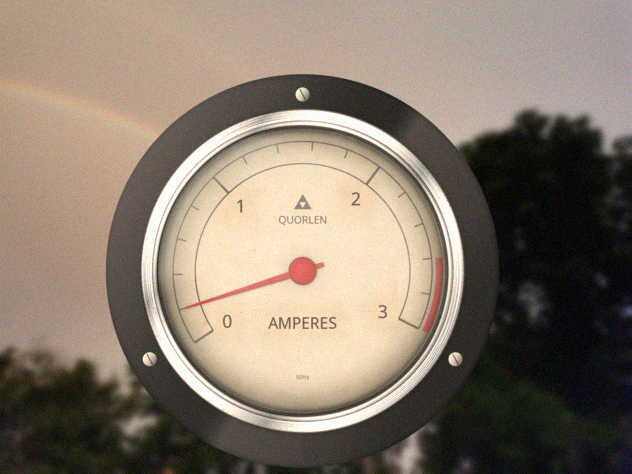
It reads 0.2 A
